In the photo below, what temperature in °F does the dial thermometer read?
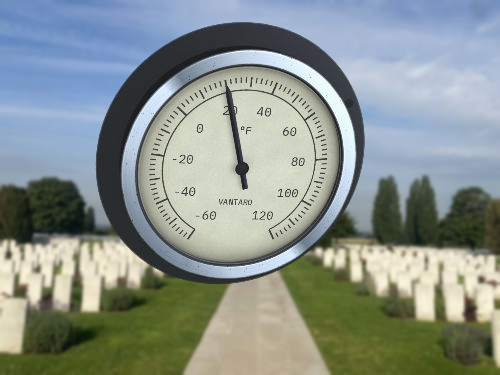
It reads 20 °F
